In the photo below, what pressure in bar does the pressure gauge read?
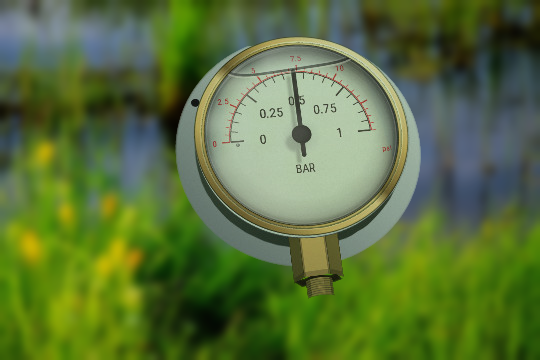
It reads 0.5 bar
